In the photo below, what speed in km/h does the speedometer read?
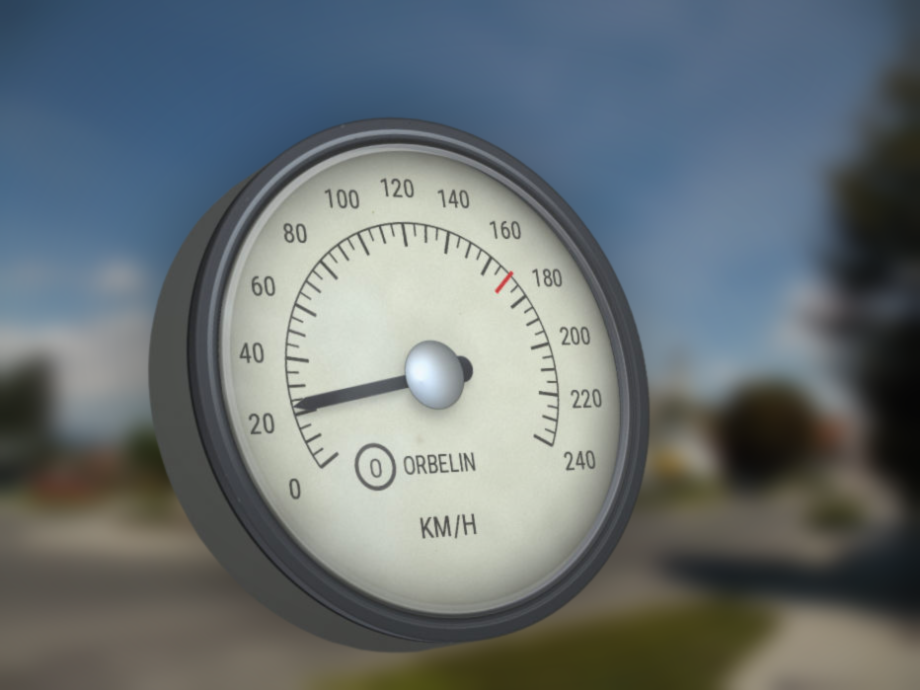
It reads 22.5 km/h
